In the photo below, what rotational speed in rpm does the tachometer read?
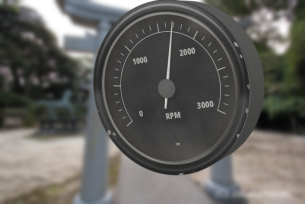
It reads 1700 rpm
